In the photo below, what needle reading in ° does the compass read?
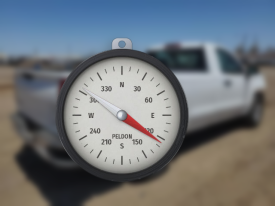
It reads 125 °
